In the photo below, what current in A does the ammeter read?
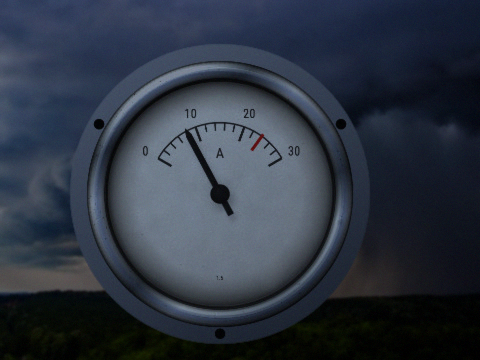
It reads 8 A
